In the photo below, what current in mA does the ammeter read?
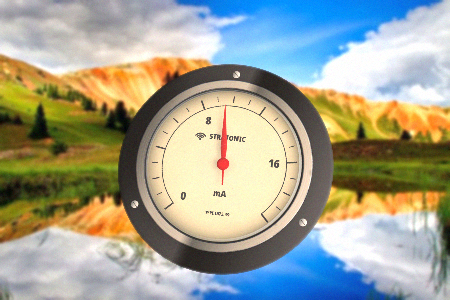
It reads 9.5 mA
